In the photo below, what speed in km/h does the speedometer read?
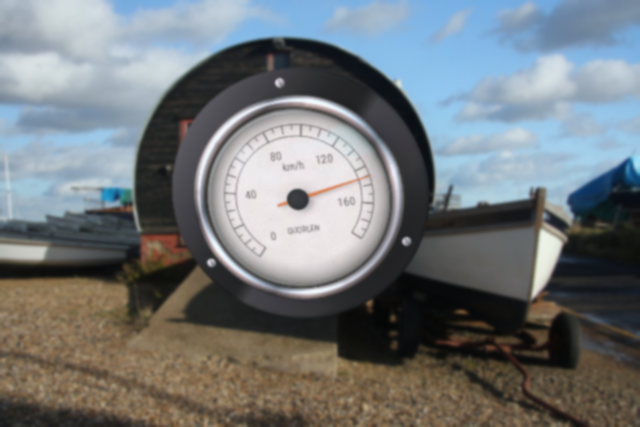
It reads 145 km/h
